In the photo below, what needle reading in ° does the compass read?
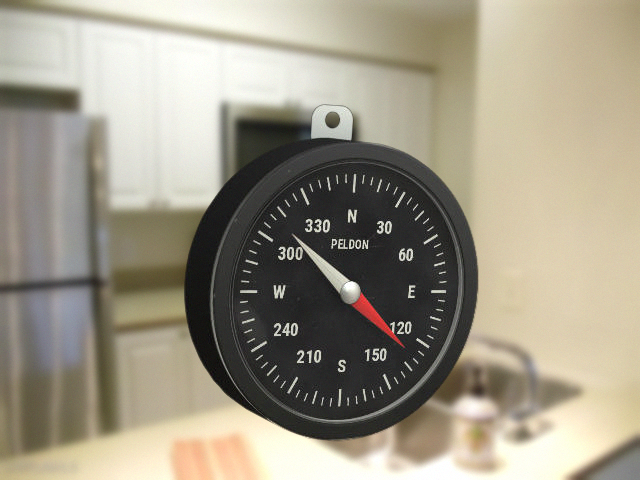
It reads 130 °
